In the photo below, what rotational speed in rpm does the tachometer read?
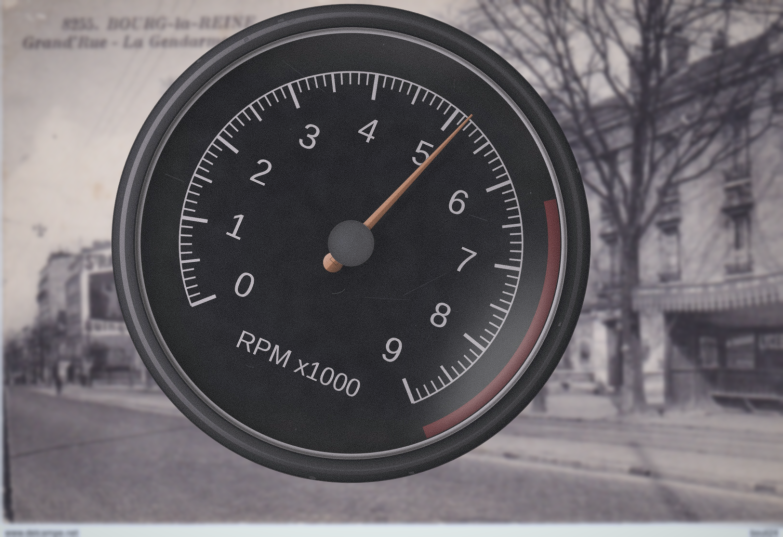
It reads 5150 rpm
